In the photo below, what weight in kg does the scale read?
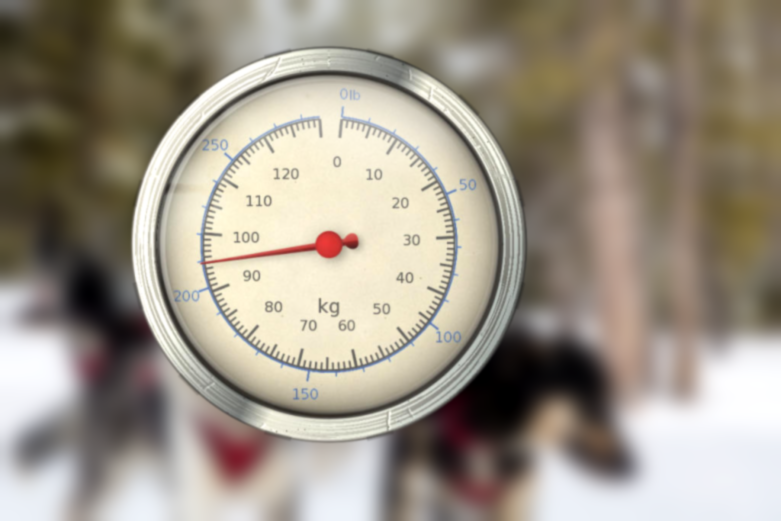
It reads 95 kg
